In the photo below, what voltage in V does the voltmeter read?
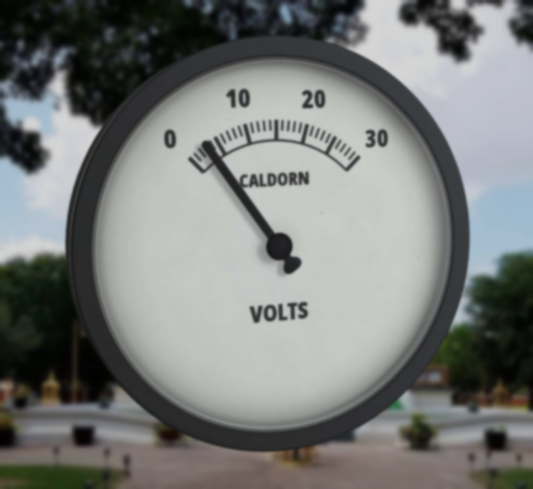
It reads 3 V
